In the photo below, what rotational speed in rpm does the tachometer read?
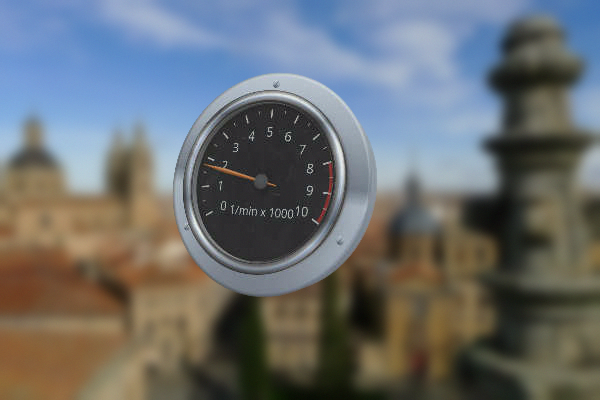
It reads 1750 rpm
